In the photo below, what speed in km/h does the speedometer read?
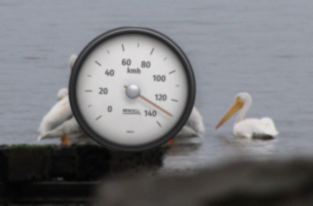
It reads 130 km/h
